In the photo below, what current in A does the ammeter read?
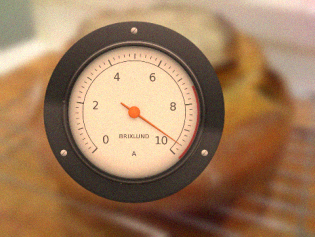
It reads 9.6 A
